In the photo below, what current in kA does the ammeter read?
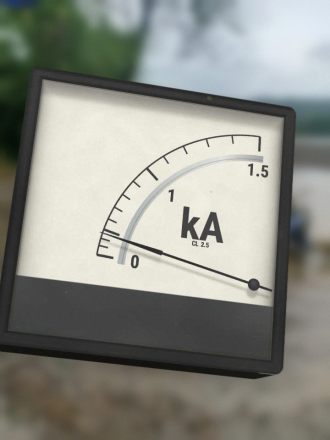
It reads 0.45 kA
